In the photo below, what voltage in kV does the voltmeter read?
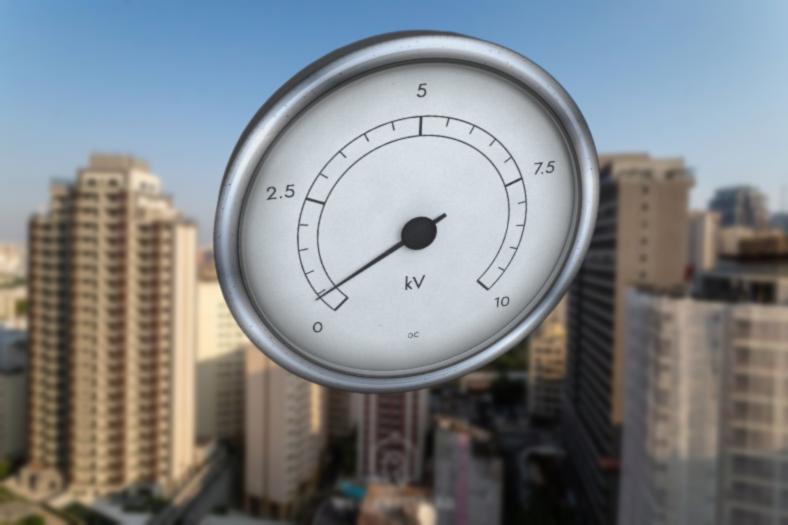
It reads 0.5 kV
